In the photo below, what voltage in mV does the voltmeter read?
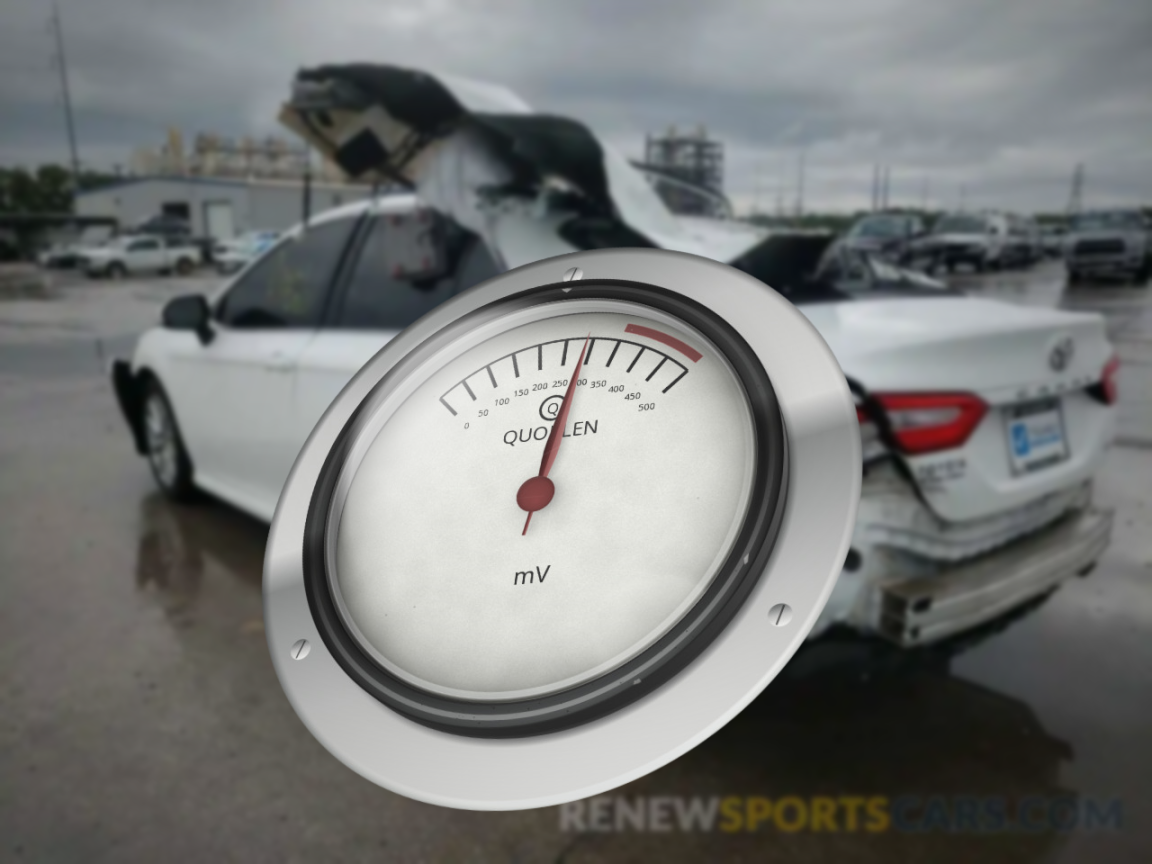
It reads 300 mV
